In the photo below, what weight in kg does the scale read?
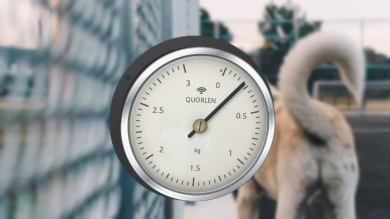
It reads 0.2 kg
